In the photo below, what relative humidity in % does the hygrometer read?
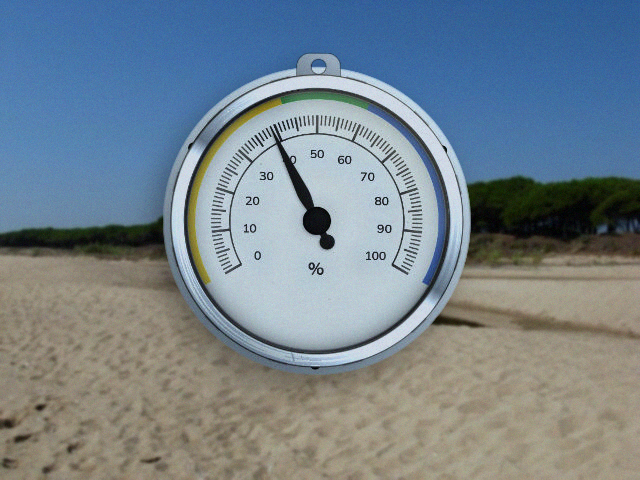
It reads 39 %
